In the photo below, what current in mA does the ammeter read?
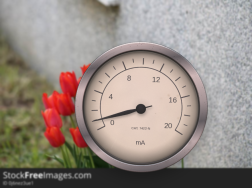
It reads 1 mA
